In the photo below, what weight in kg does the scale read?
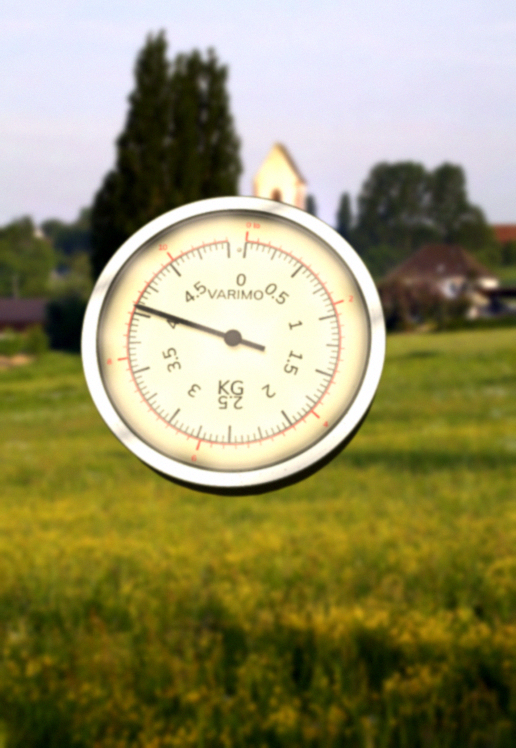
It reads 4.05 kg
